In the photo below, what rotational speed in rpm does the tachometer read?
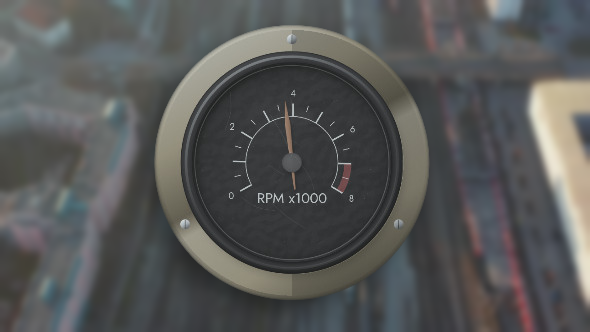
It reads 3750 rpm
